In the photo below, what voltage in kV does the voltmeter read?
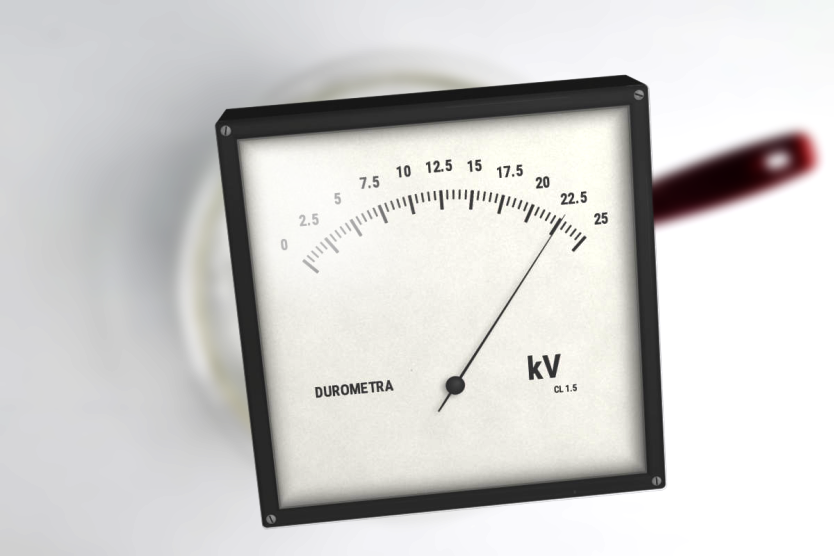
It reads 22.5 kV
